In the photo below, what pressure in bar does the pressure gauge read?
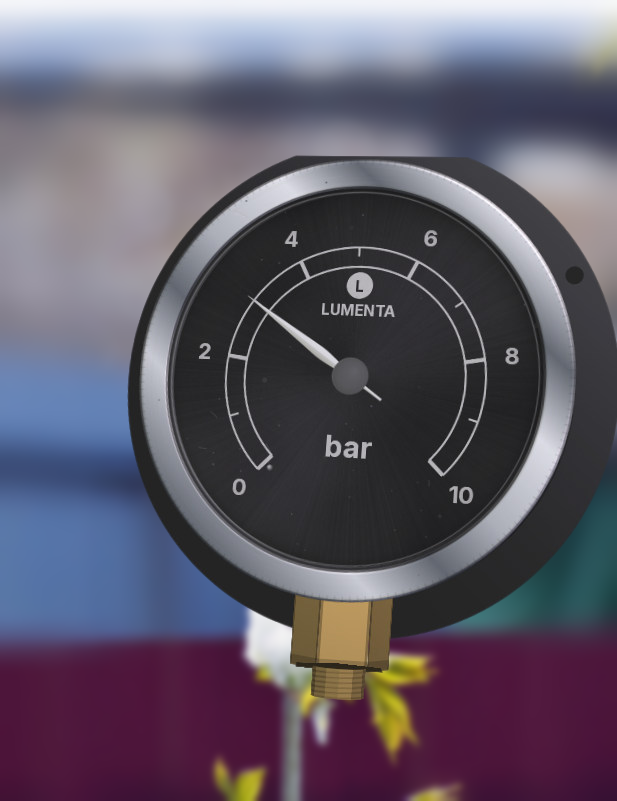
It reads 3 bar
